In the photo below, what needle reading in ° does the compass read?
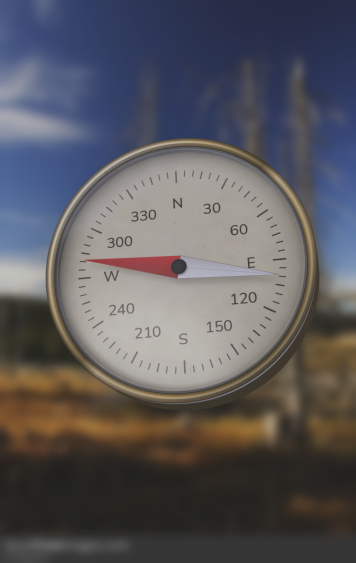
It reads 280 °
